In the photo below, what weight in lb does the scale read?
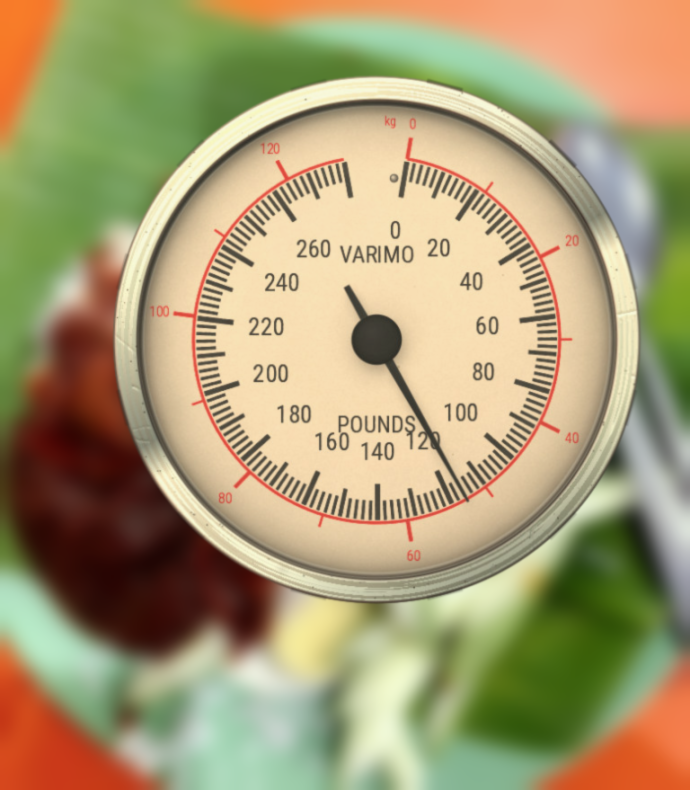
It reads 116 lb
